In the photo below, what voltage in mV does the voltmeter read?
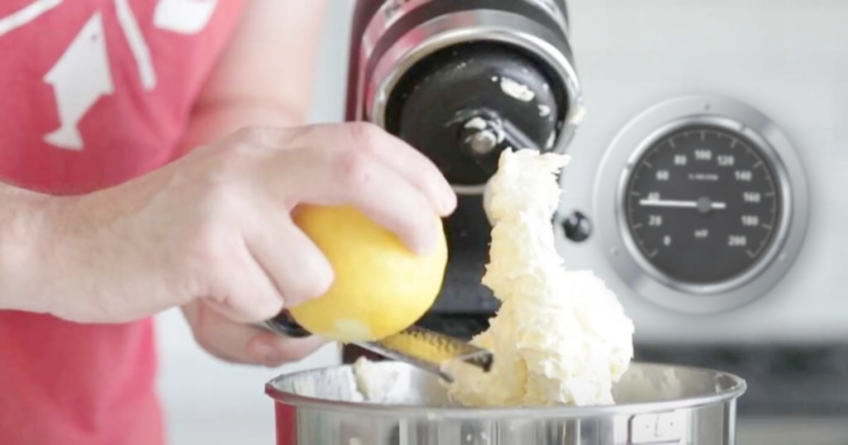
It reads 35 mV
